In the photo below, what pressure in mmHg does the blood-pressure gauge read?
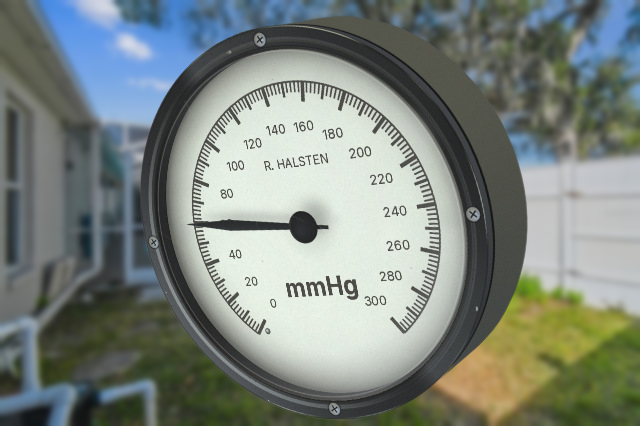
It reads 60 mmHg
